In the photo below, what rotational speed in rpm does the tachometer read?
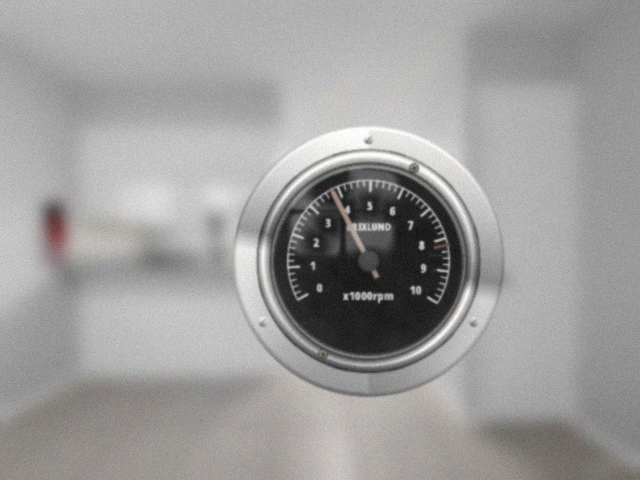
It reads 3800 rpm
